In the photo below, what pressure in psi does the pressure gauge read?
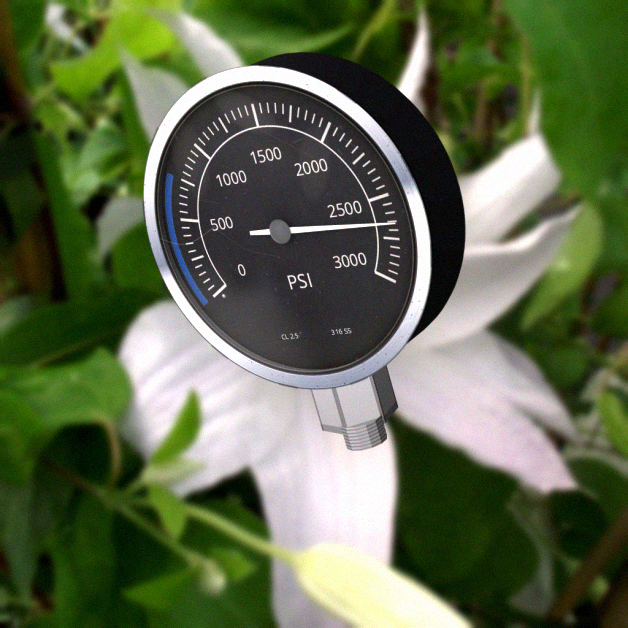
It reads 2650 psi
